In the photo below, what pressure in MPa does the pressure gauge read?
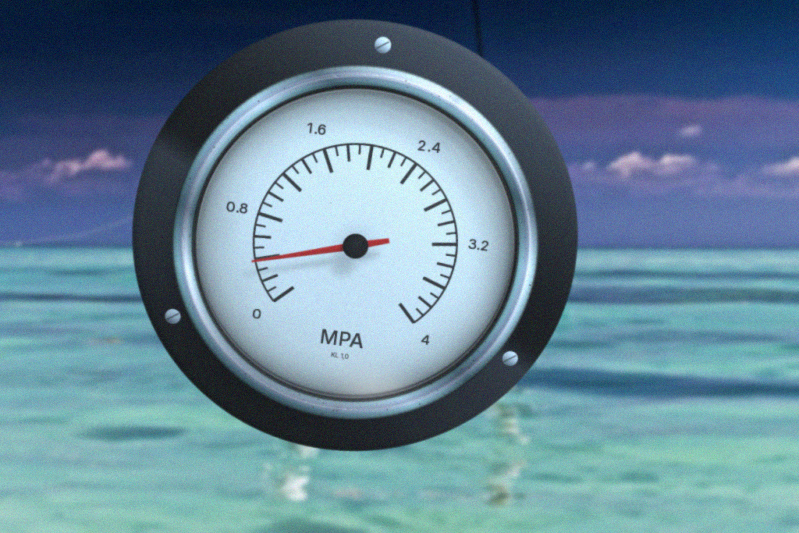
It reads 0.4 MPa
